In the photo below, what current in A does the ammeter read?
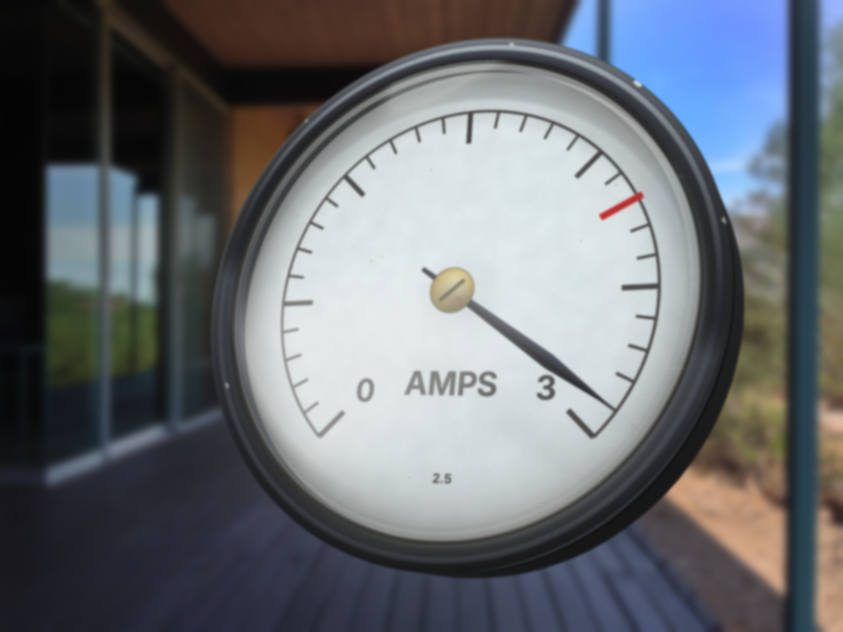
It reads 2.9 A
